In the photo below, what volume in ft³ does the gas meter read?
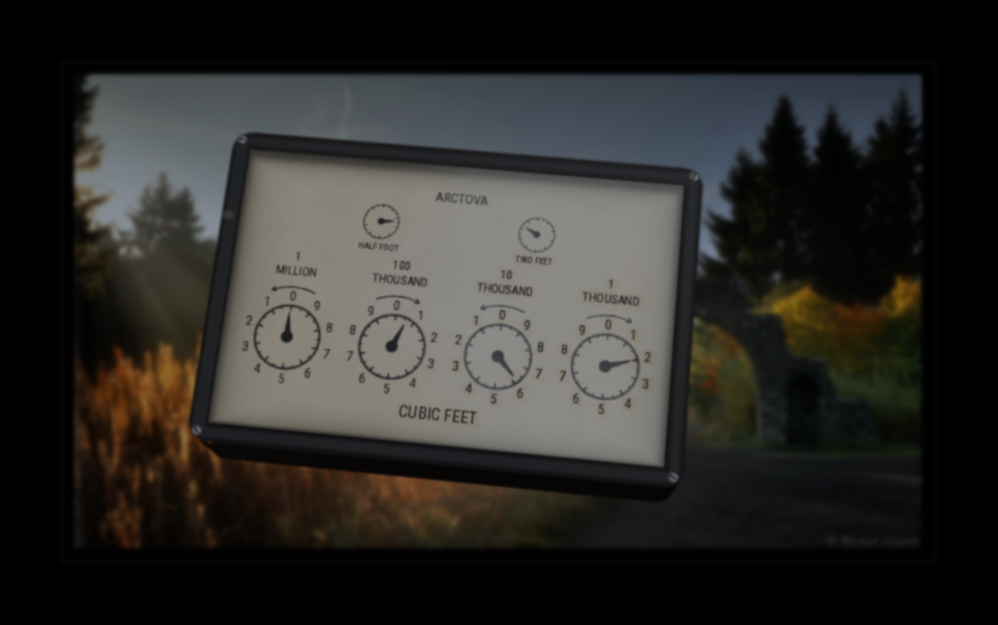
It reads 6200 ft³
